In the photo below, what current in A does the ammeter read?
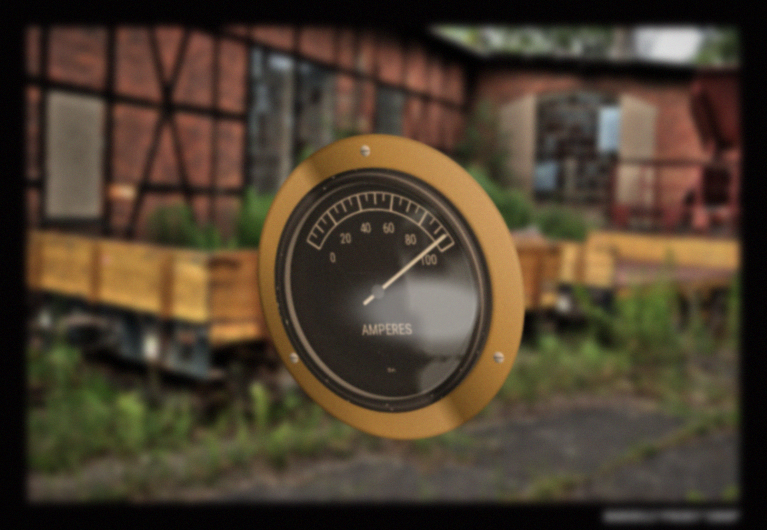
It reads 95 A
